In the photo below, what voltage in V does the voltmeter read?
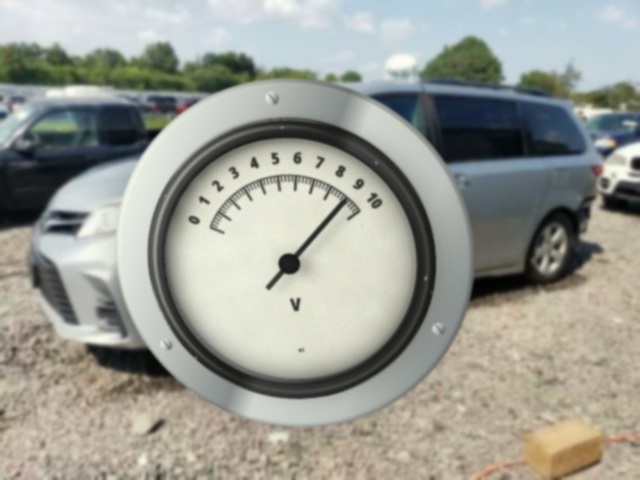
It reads 9 V
